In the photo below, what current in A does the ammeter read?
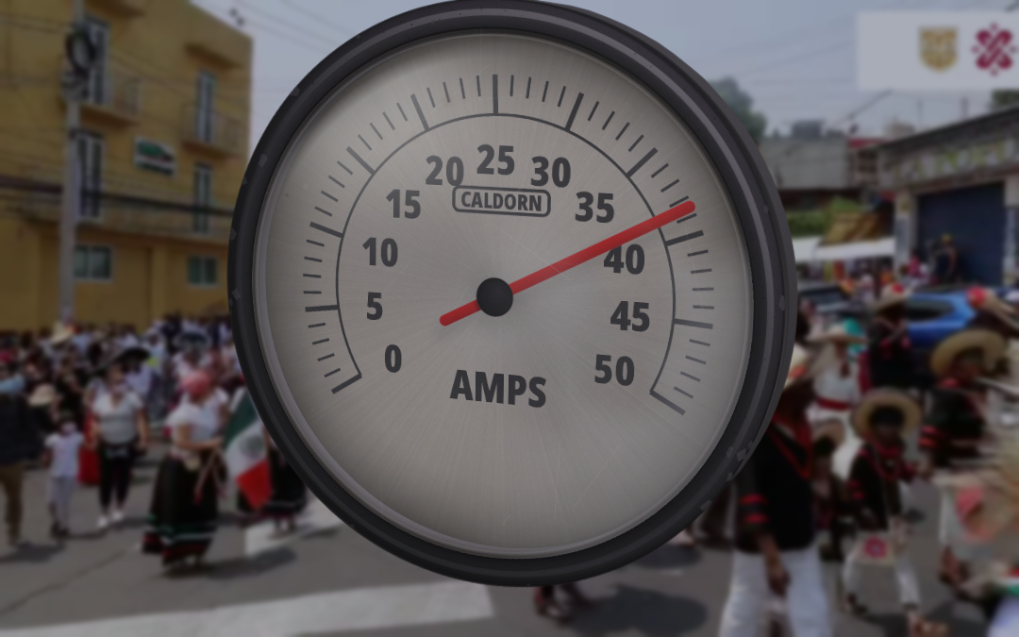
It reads 38.5 A
